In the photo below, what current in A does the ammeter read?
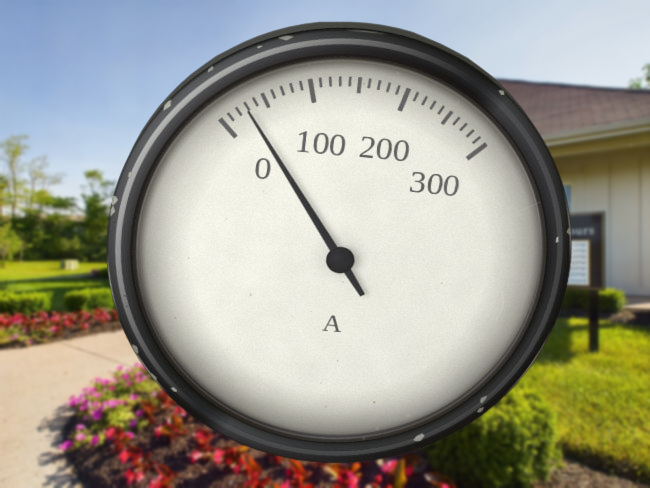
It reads 30 A
